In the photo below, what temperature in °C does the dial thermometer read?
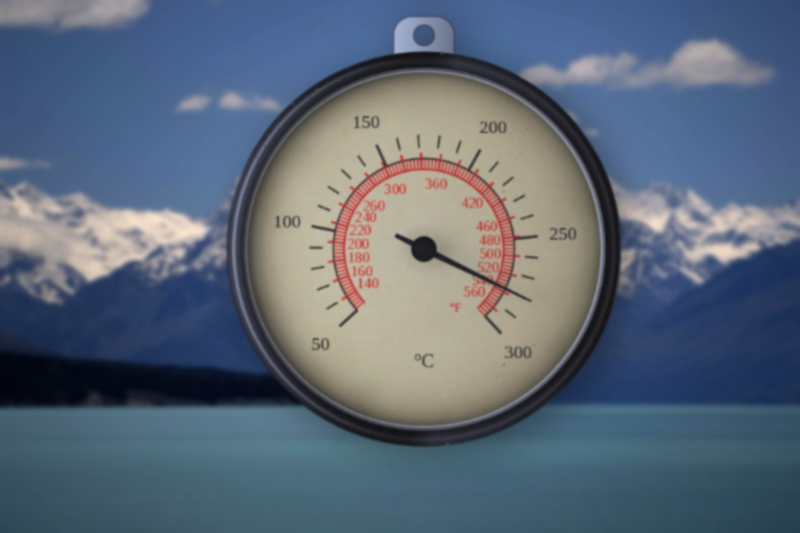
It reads 280 °C
